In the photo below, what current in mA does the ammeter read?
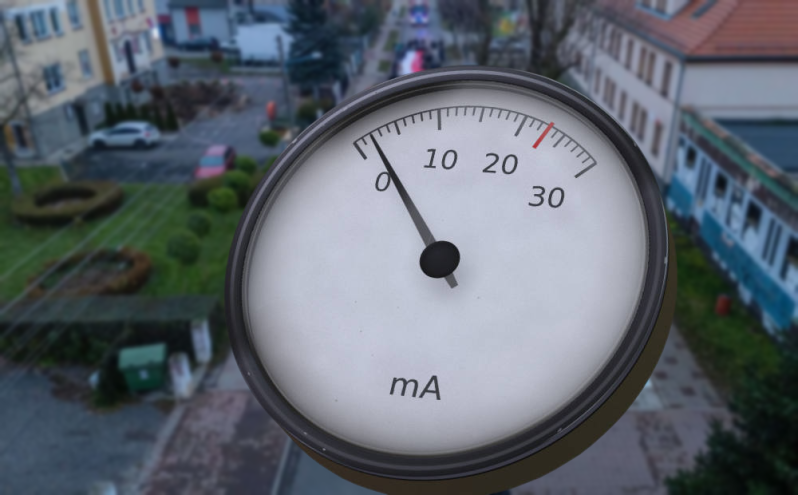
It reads 2 mA
